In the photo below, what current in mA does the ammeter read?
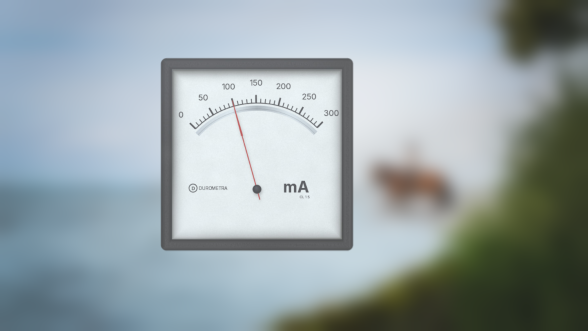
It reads 100 mA
